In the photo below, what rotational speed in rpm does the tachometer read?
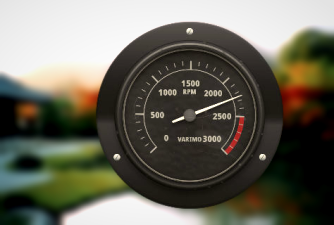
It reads 2250 rpm
